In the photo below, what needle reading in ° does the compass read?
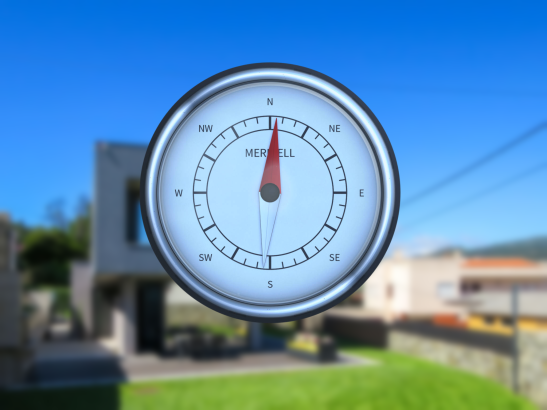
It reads 5 °
